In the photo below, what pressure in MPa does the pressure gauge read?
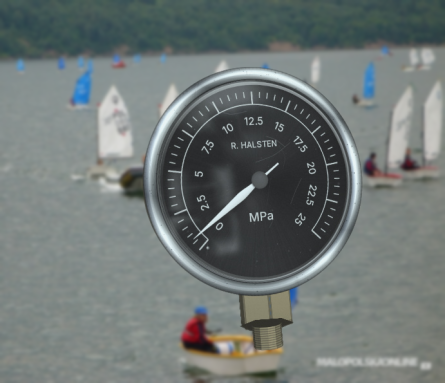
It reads 0.75 MPa
